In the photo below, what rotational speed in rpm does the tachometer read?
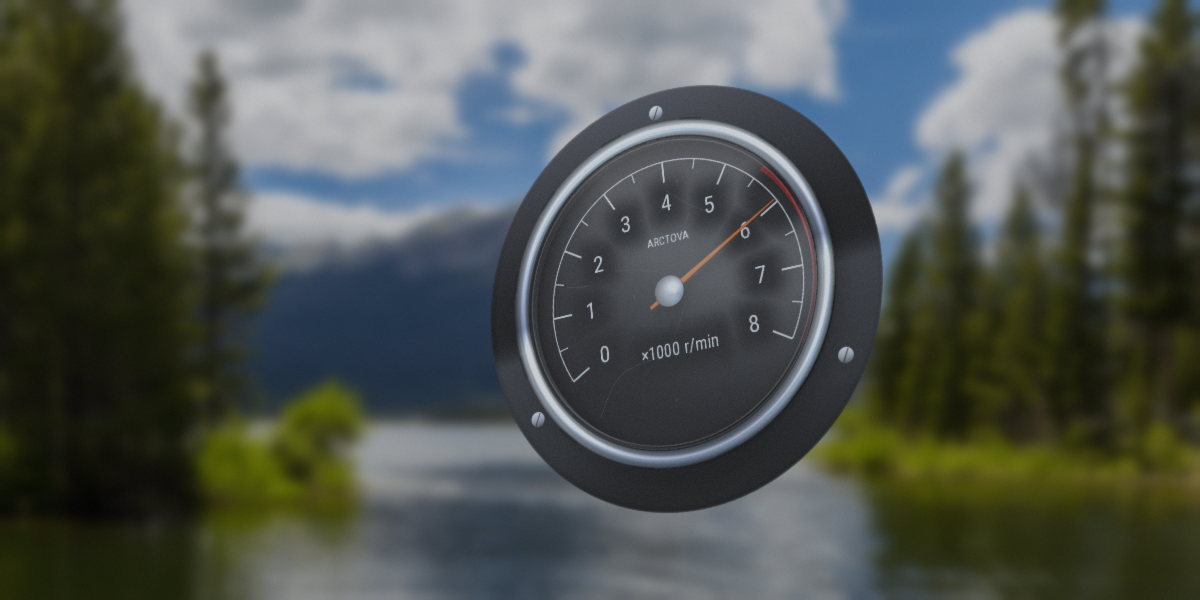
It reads 6000 rpm
